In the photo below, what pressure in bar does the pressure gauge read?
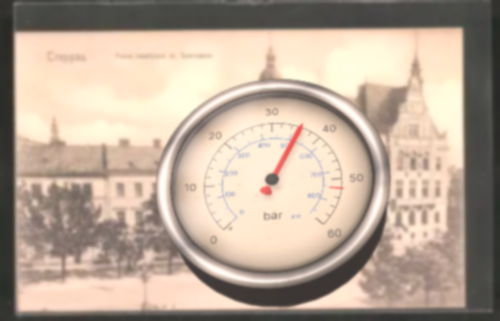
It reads 36 bar
